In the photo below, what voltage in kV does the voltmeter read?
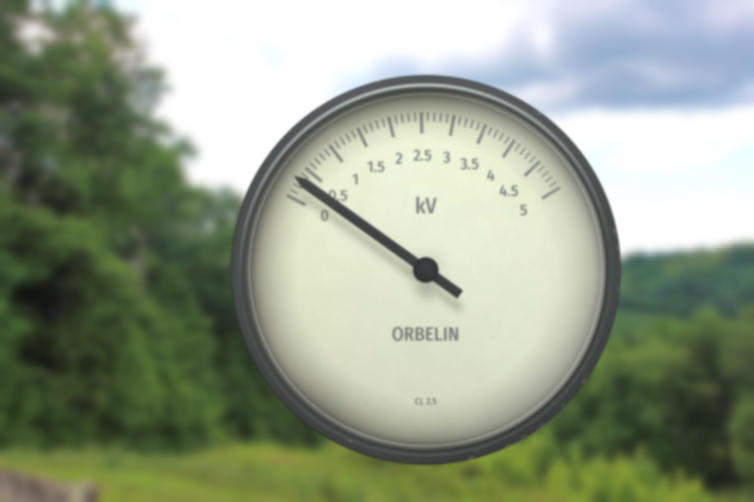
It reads 0.3 kV
